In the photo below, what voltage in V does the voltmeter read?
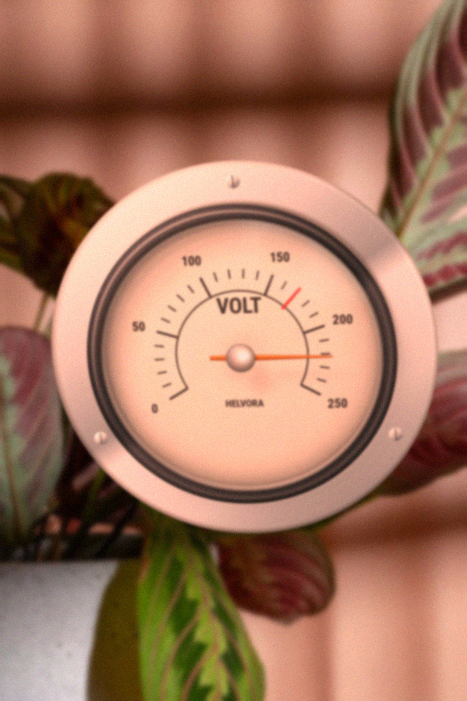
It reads 220 V
